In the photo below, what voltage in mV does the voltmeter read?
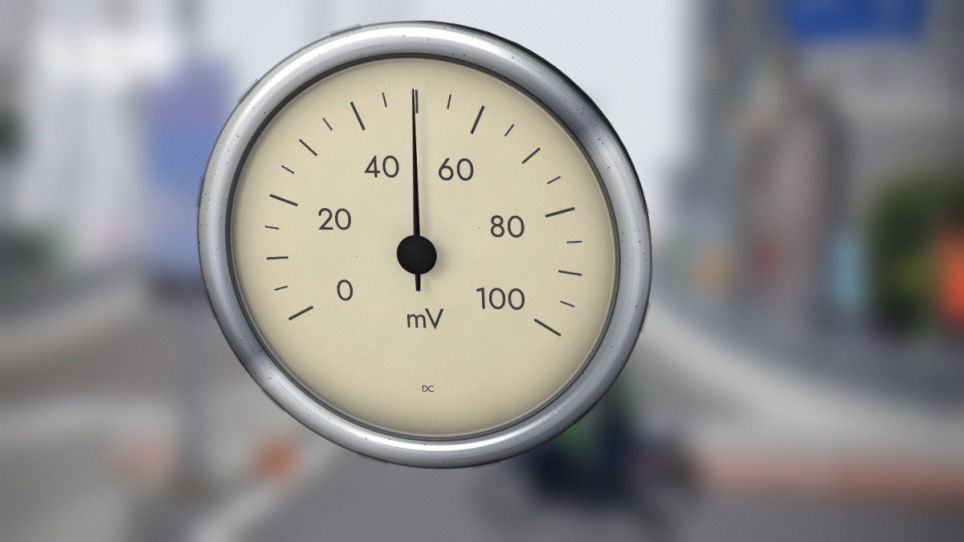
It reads 50 mV
